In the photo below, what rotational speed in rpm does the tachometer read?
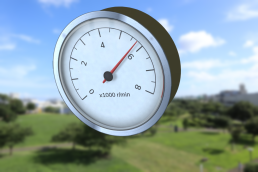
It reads 5750 rpm
